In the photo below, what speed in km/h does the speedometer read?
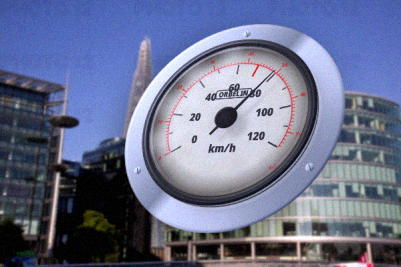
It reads 80 km/h
